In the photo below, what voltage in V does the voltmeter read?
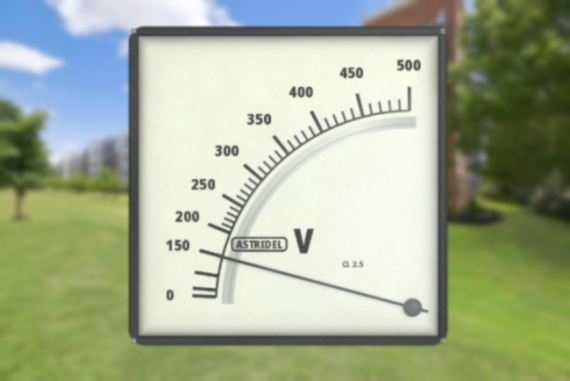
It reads 150 V
